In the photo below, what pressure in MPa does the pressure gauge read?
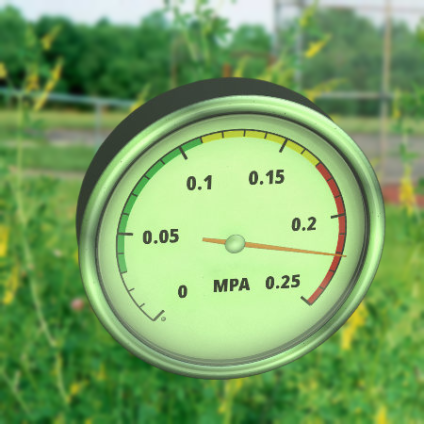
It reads 0.22 MPa
